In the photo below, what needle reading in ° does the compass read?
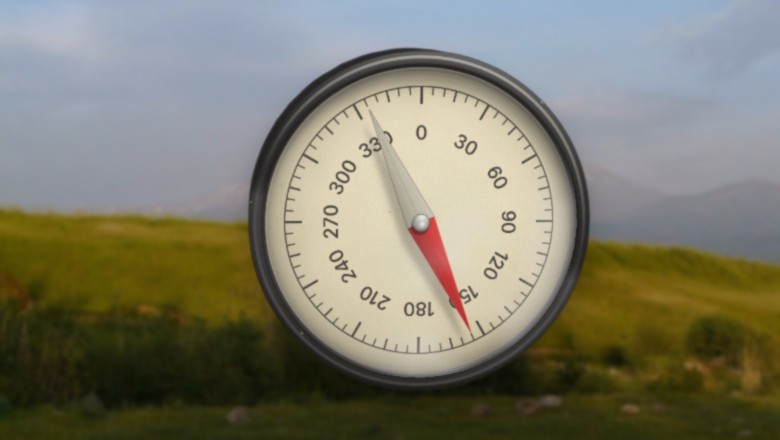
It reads 155 °
